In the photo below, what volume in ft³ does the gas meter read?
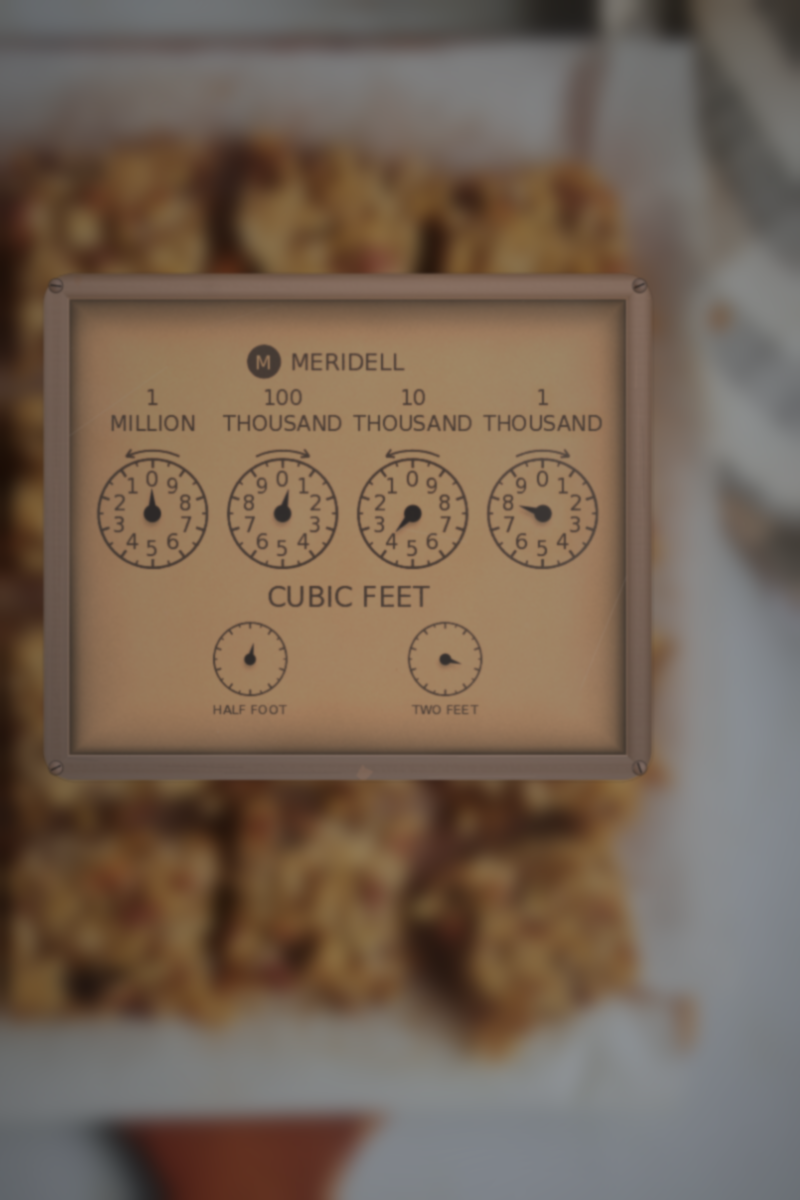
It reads 3800 ft³
